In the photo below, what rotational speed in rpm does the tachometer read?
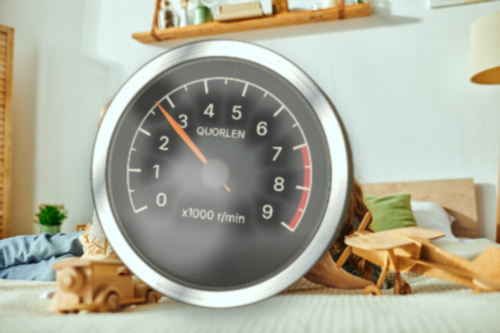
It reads 2750 rpm
